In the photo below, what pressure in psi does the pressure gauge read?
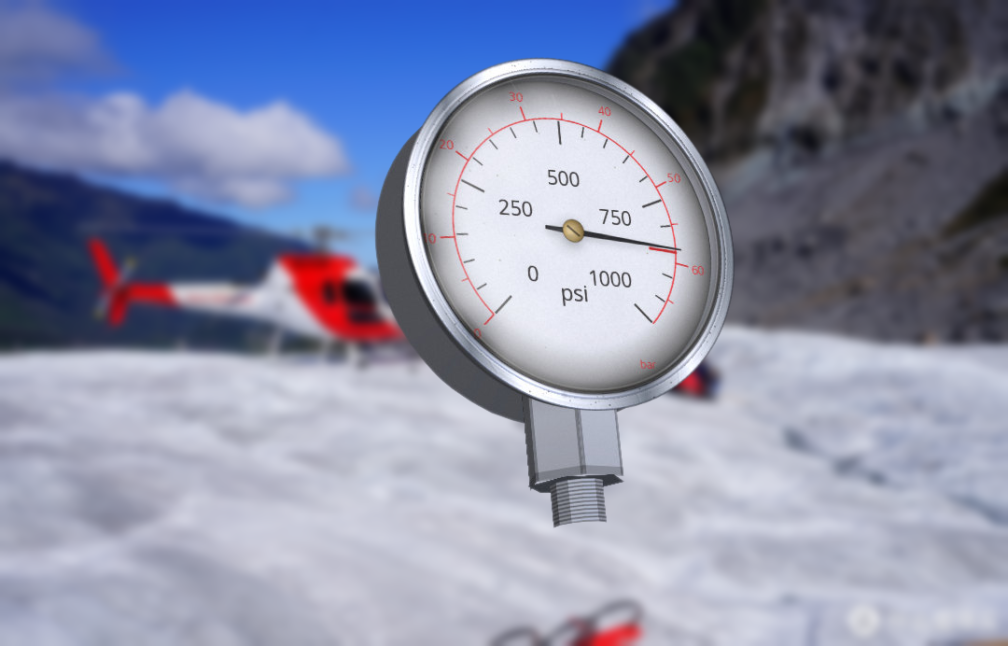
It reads 850 psi
